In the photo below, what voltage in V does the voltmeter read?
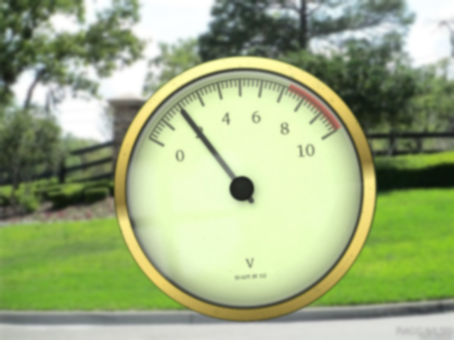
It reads 2 V
